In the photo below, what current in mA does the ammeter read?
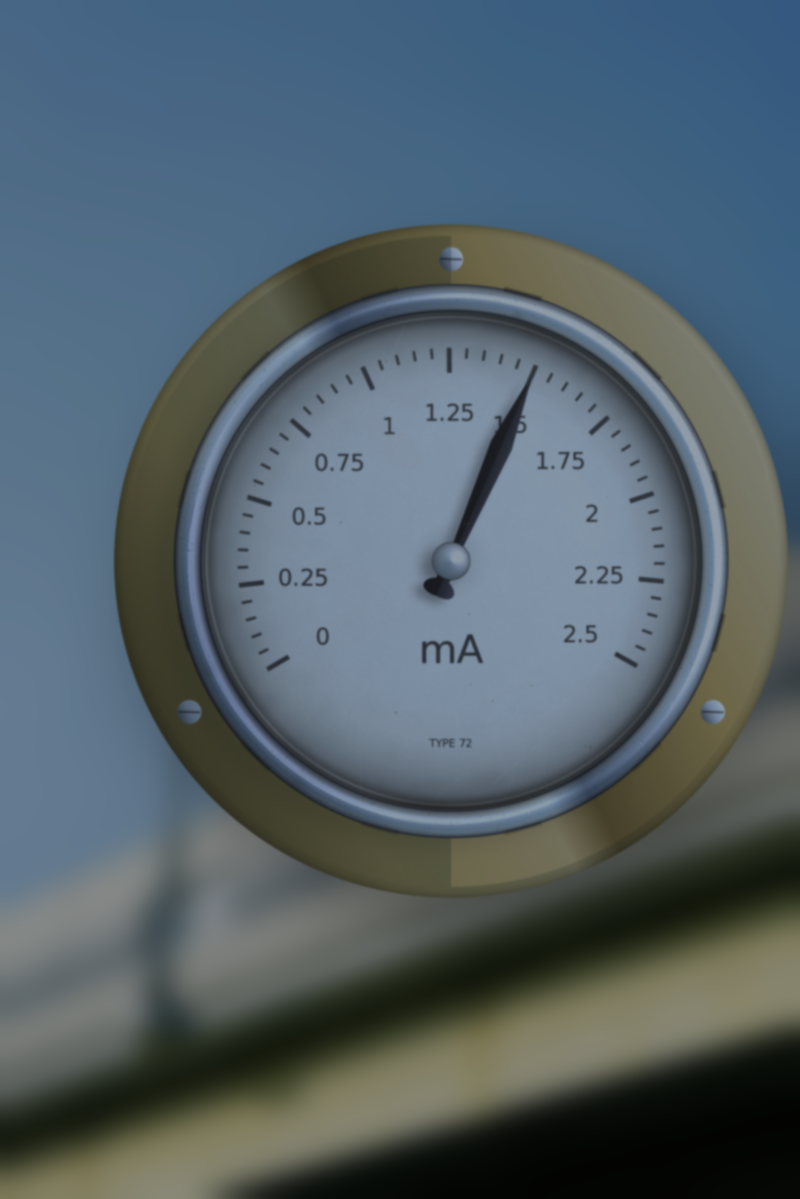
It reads 1.5 mA
